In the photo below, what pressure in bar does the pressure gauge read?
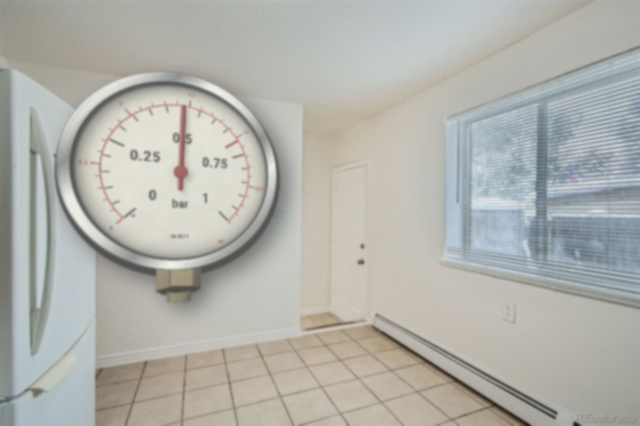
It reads 0.5 bar
